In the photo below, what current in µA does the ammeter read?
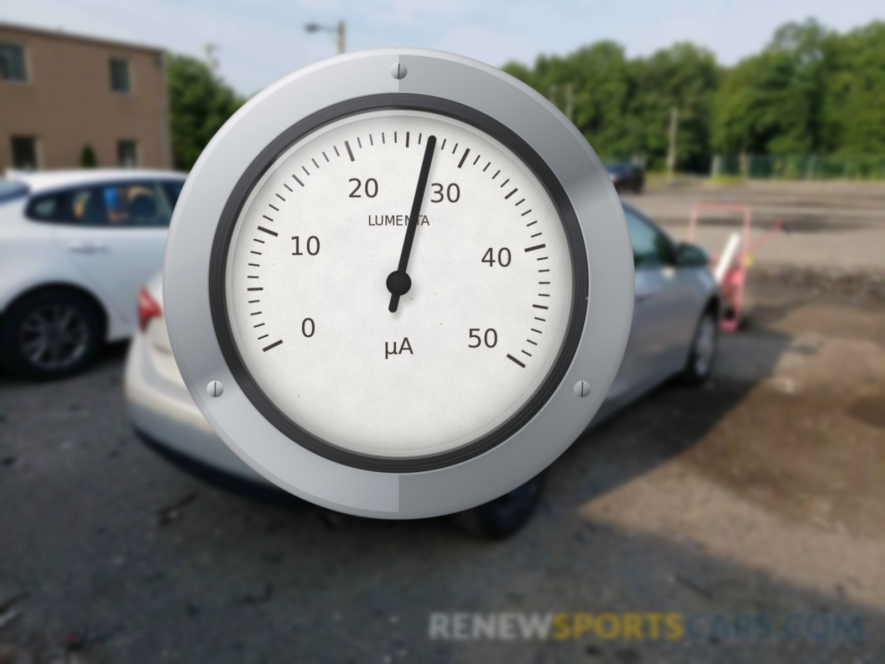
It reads 27 µA
